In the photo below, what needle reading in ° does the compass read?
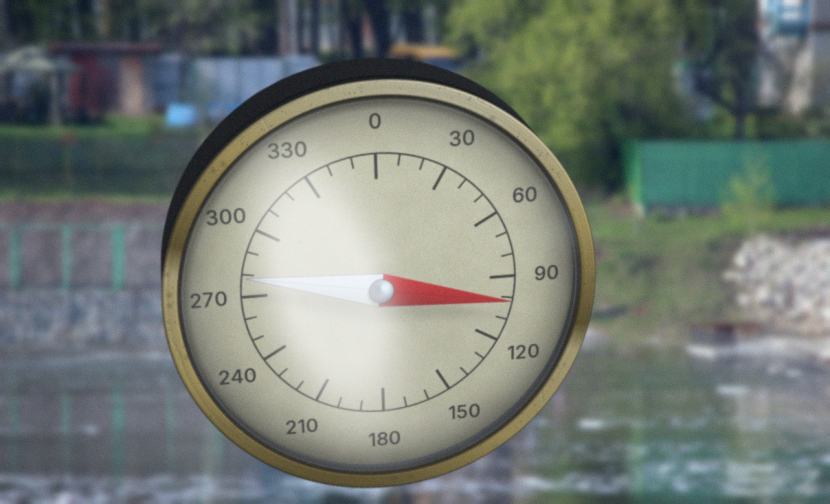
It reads 100 °
